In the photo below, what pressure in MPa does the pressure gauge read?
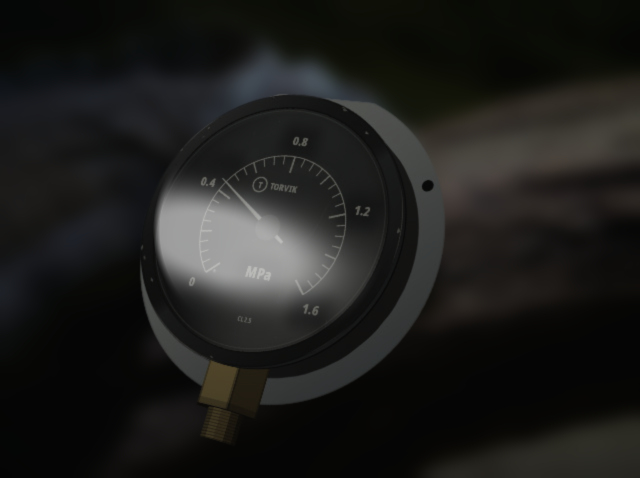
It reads 0.45 MPa
